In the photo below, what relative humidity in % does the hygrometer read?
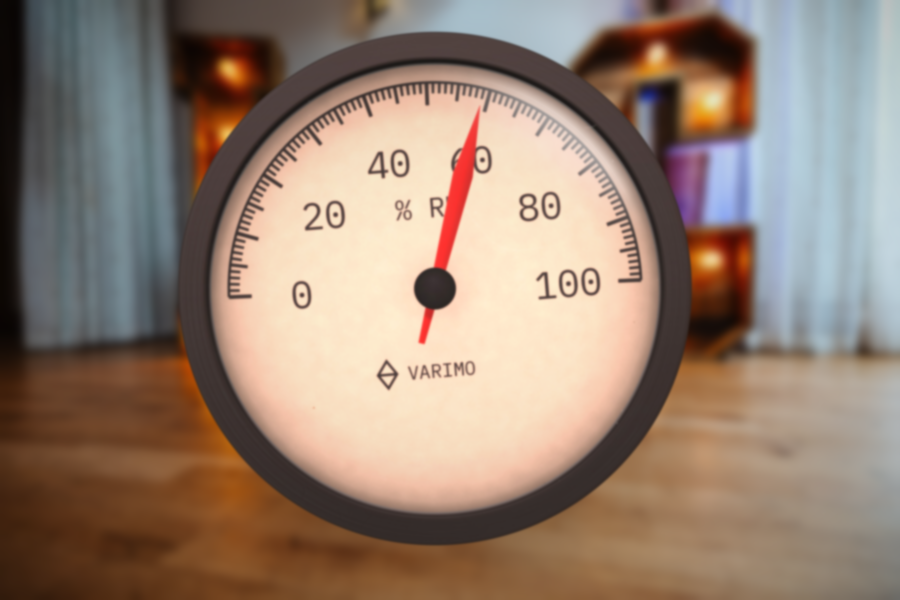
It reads 59 %
